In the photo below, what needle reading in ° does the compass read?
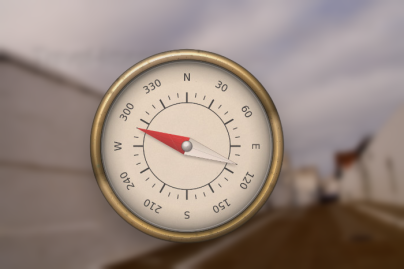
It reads 290 °
